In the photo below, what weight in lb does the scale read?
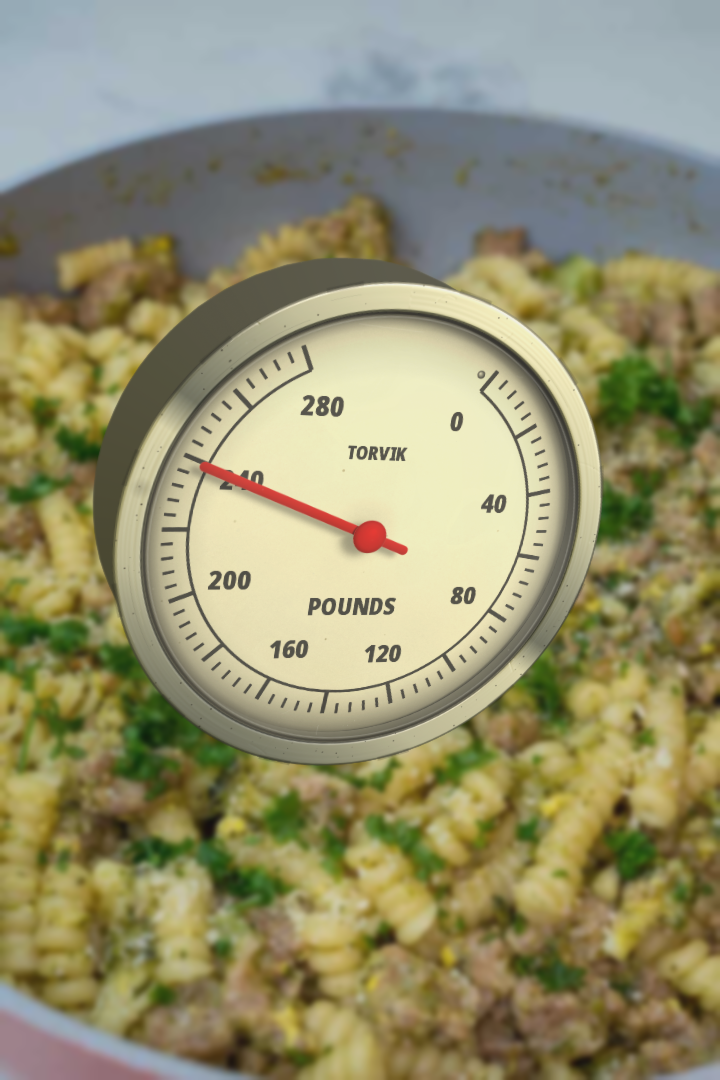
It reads 240 lb
